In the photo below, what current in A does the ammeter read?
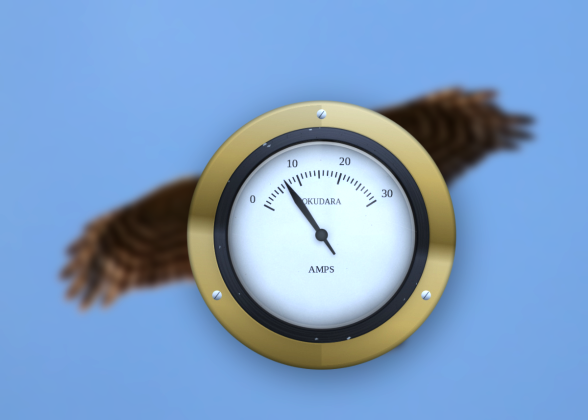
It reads 7 A
